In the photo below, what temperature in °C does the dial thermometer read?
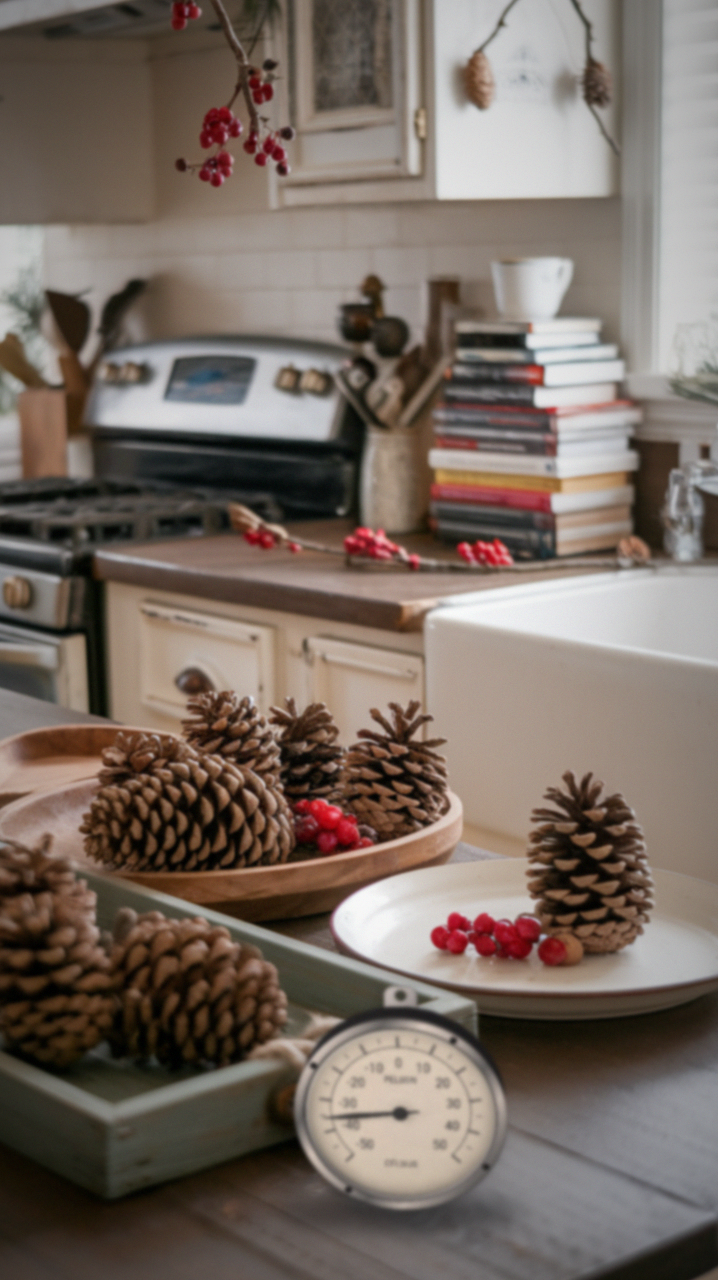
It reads -35 °C
